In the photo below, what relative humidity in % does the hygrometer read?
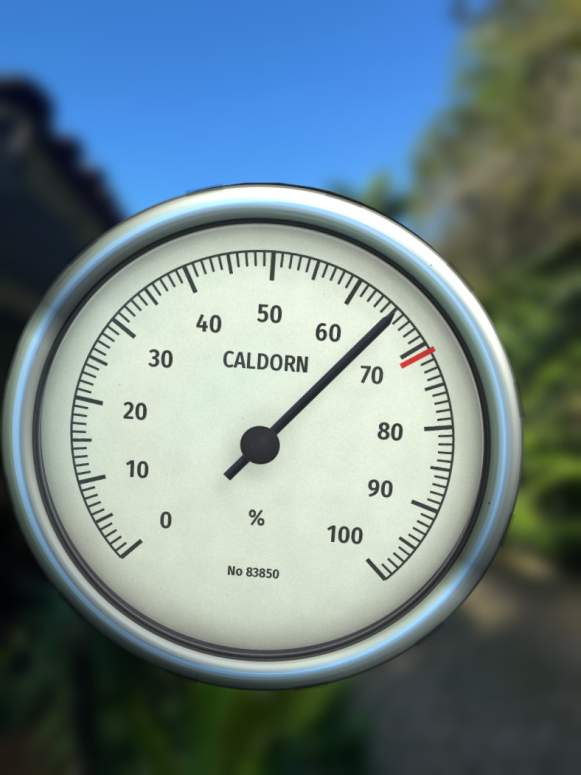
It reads 65 %
